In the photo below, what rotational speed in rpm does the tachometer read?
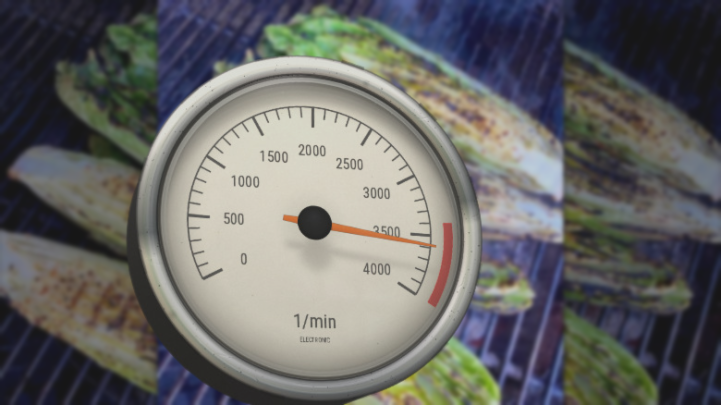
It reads 3600 rpm
